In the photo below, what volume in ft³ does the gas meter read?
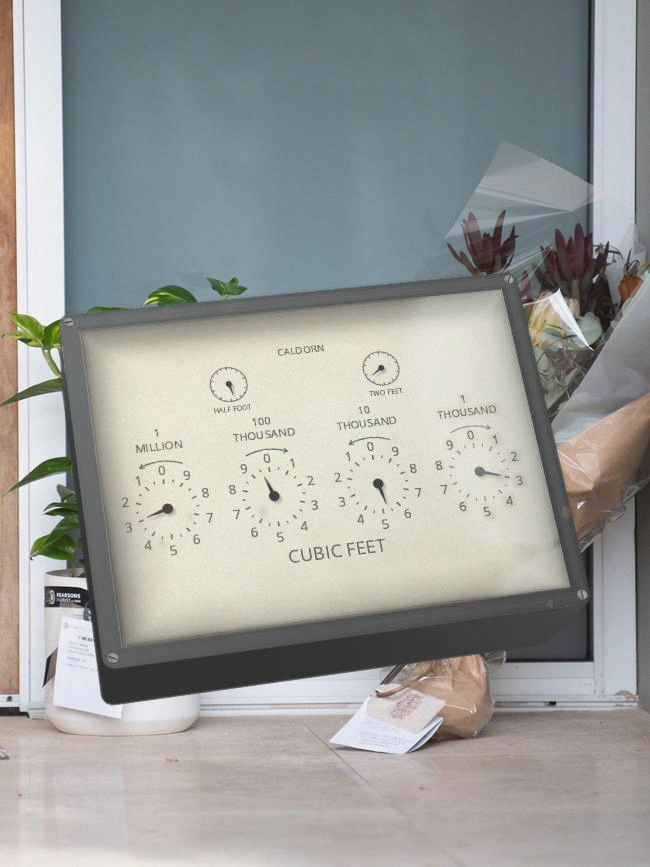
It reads 295300 ft³
